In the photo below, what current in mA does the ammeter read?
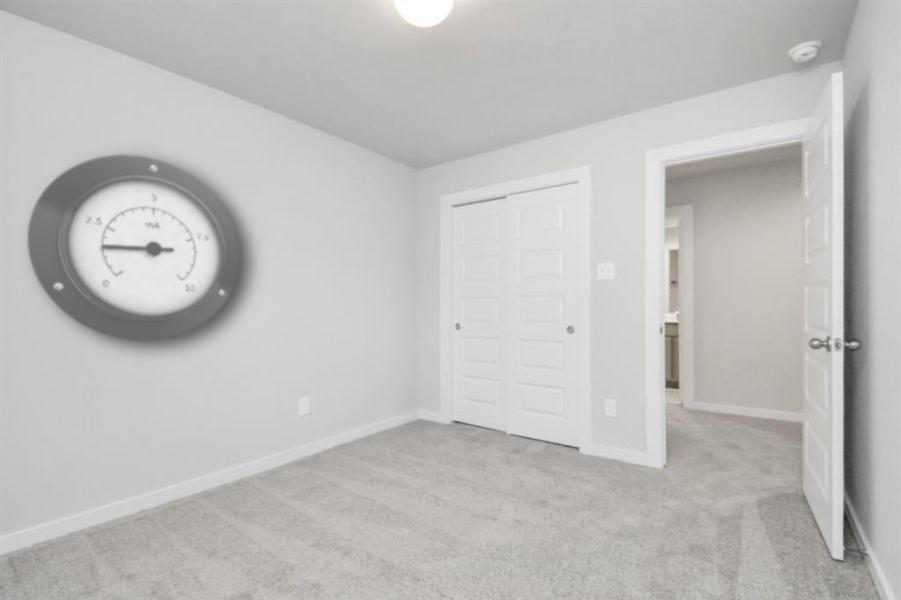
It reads 1.5 mA
